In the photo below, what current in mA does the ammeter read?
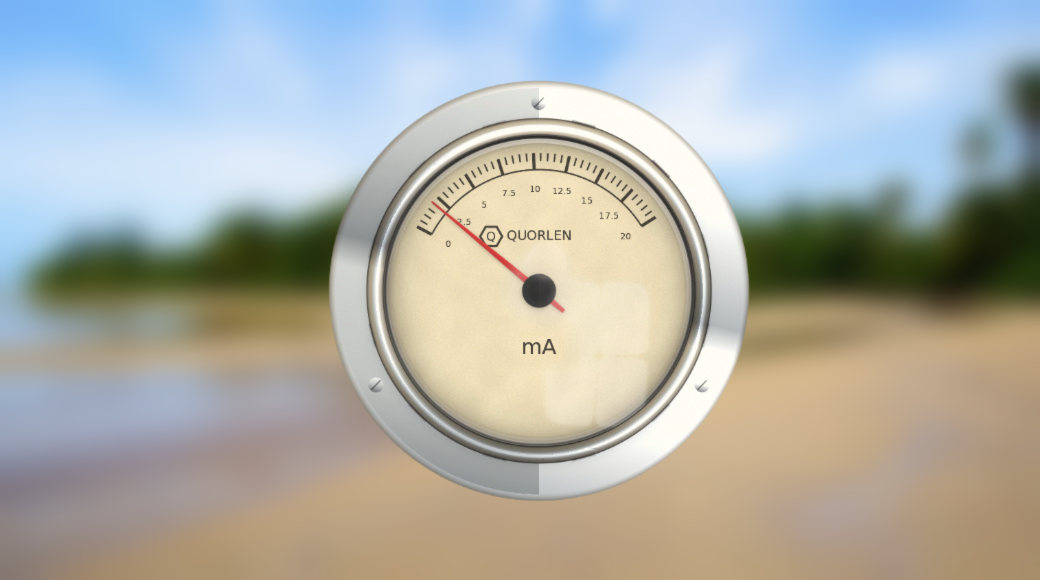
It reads 2 mA
